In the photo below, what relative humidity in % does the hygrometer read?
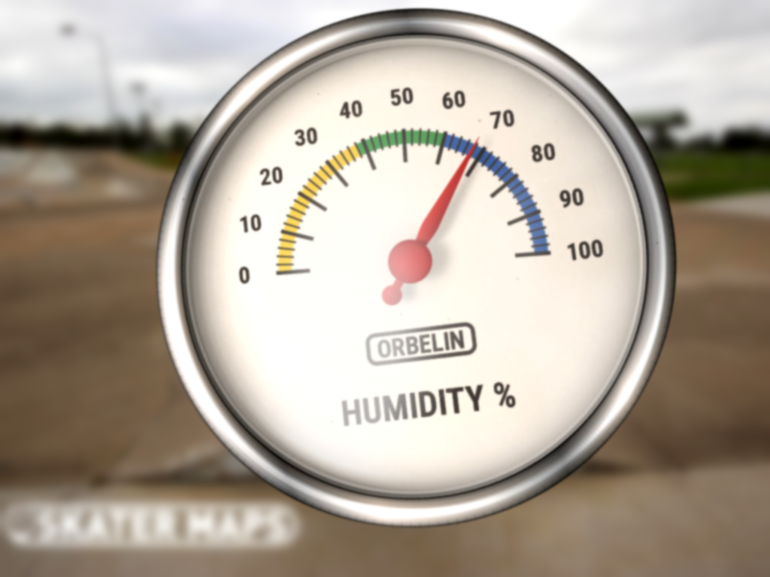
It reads 68 %
